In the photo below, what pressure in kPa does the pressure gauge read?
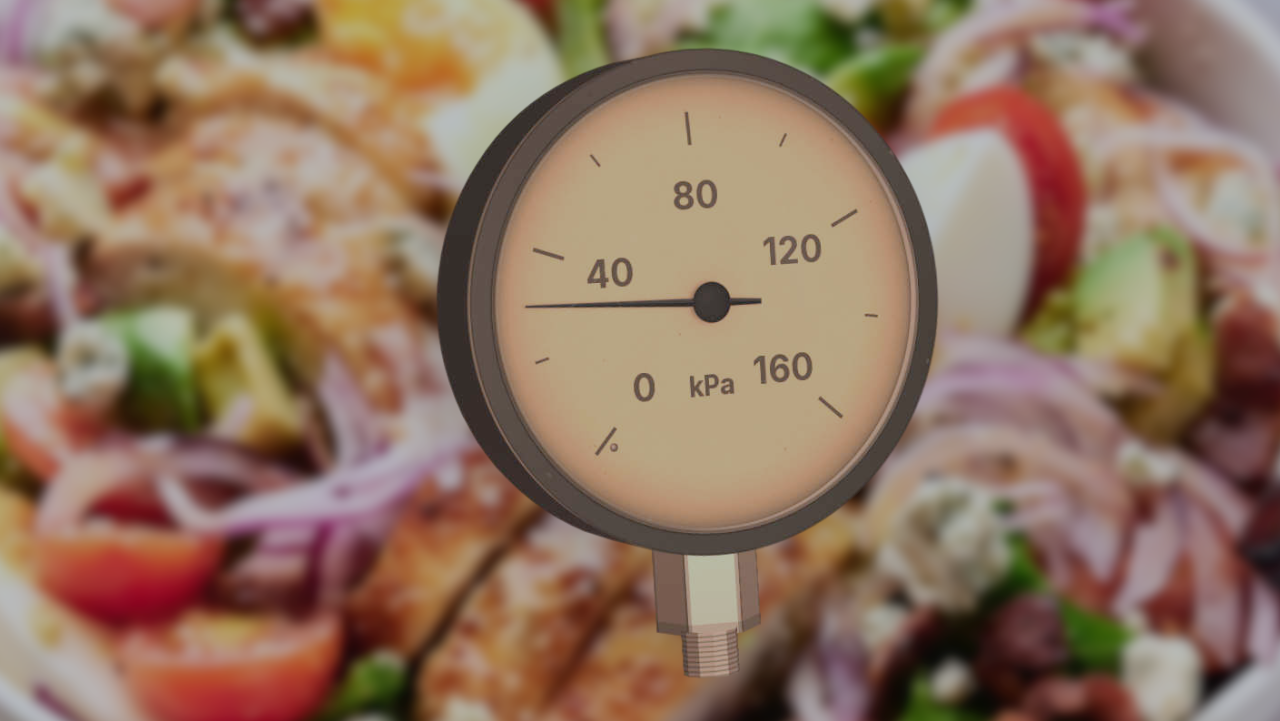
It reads 30 kPa
